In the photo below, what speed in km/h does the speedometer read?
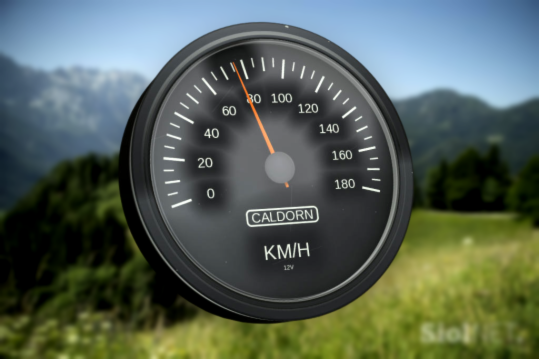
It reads 75 km/h
